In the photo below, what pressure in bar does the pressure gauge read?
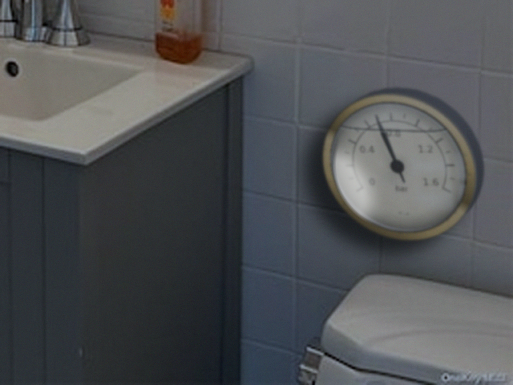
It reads 0.7 bar
